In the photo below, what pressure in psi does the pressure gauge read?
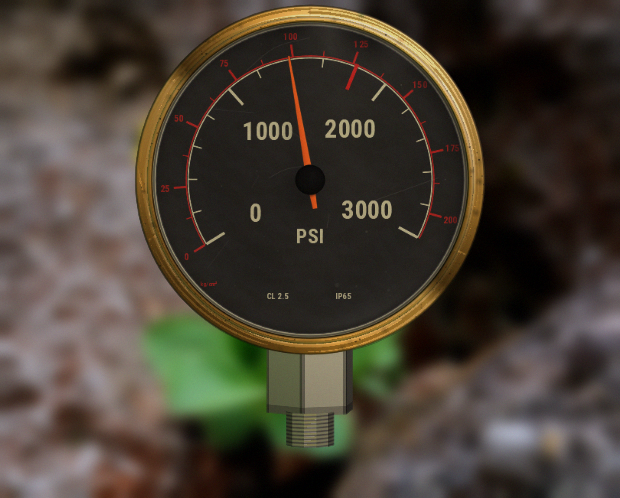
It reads 1400 psi
